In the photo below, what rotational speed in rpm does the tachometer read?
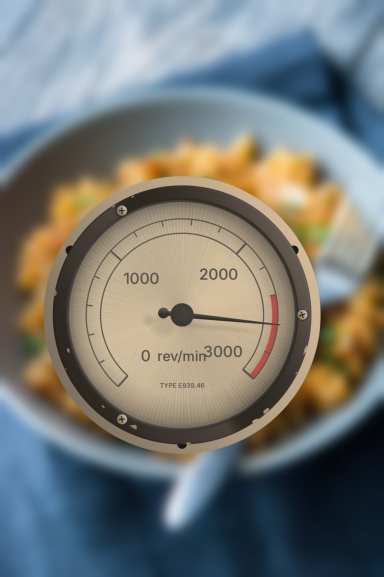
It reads 2600 rpm
